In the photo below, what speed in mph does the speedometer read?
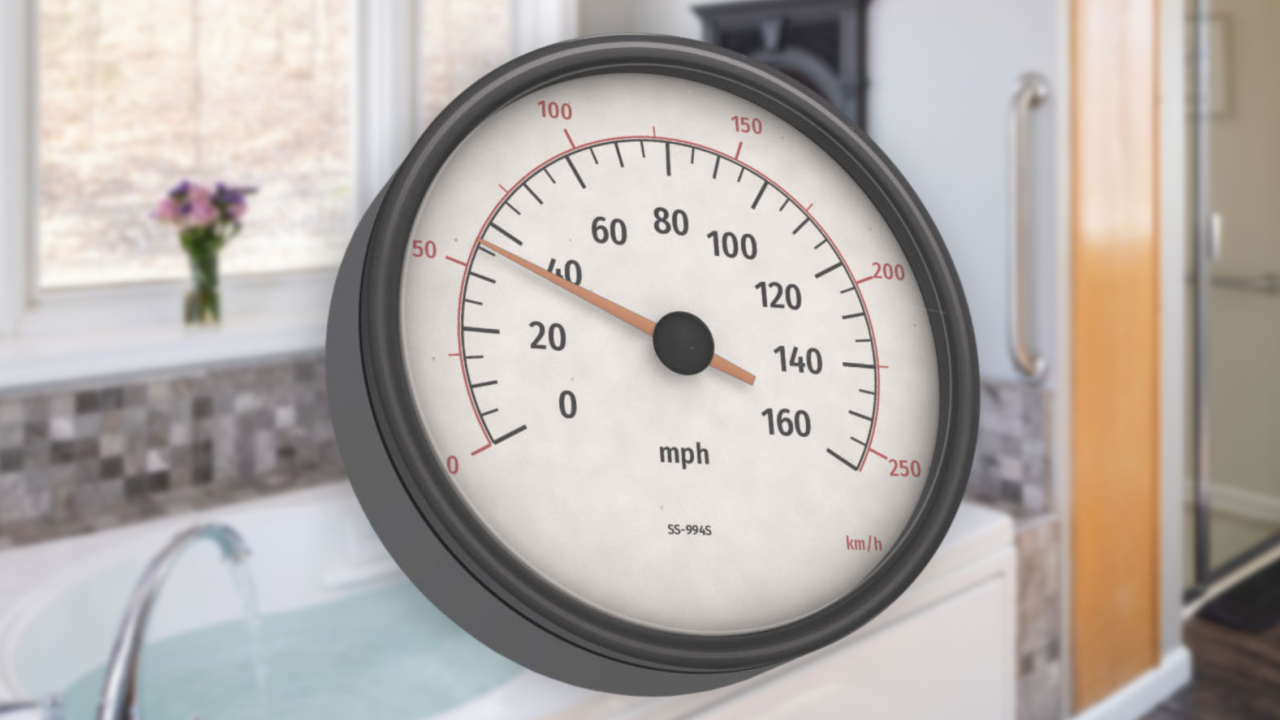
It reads 35 mph
